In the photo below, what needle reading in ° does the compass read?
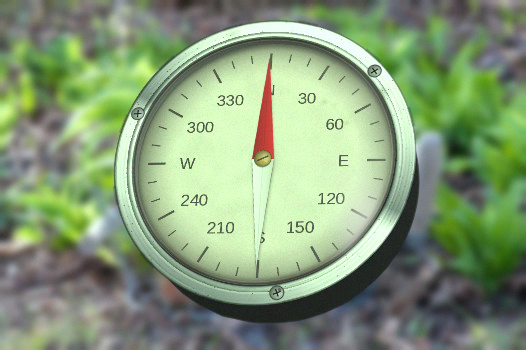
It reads 0 °
